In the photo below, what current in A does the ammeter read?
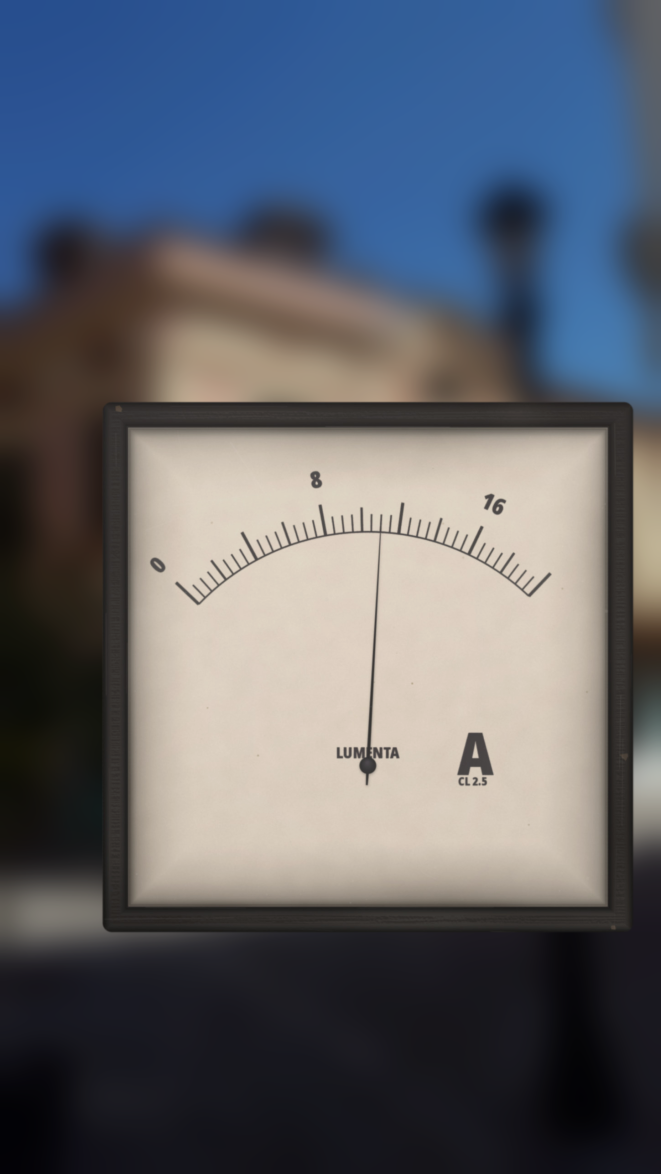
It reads 11 A
